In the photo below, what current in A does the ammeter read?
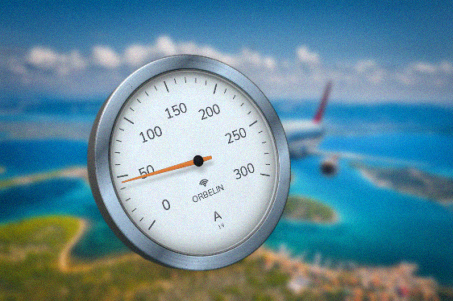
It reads 45 A
